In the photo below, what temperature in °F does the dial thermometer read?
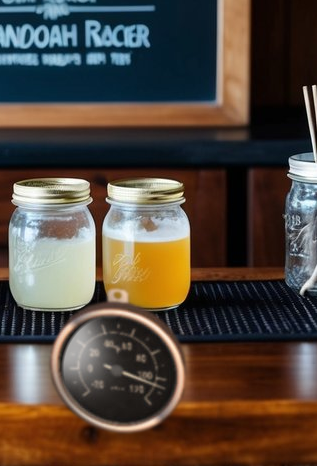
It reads 105 °F
